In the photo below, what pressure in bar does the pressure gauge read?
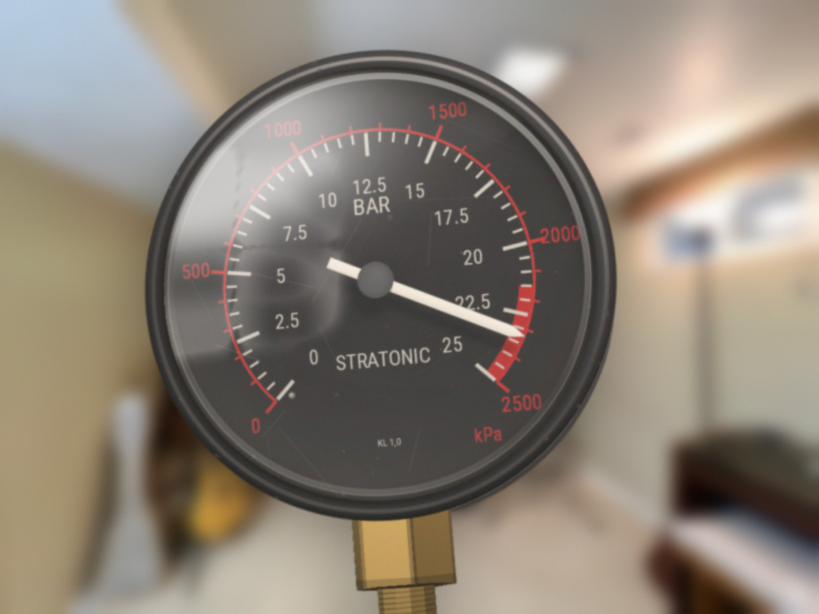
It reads 23.25 bar
